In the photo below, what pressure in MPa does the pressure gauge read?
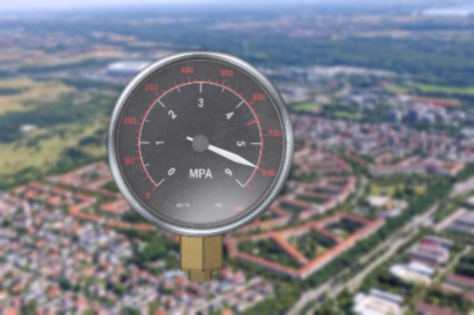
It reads 5.5 MPa
